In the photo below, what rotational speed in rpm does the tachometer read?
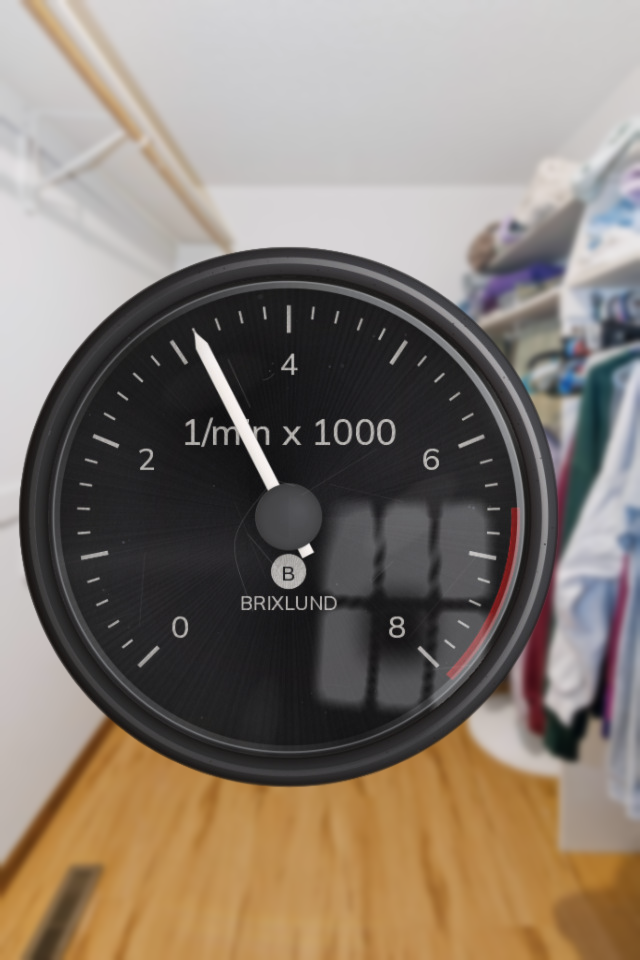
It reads 3200 rpm
